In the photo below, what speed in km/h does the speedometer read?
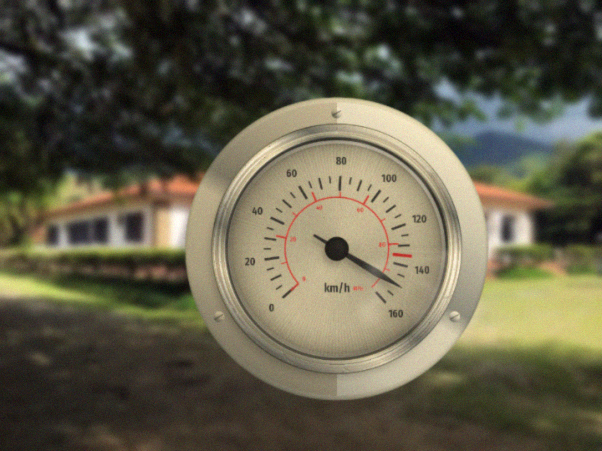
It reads 150 km/h
